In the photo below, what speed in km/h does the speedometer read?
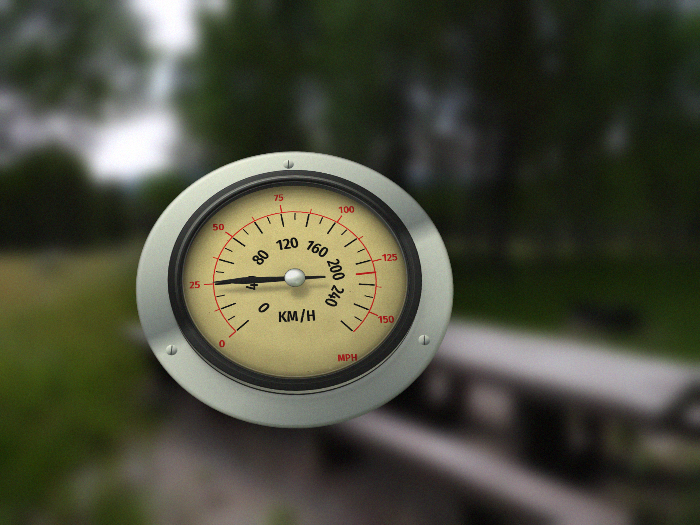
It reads 40 km/h
